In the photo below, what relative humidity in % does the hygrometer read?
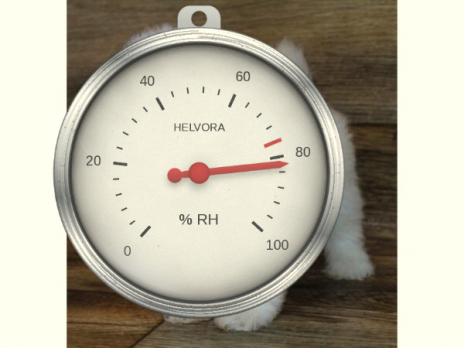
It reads 82 %
